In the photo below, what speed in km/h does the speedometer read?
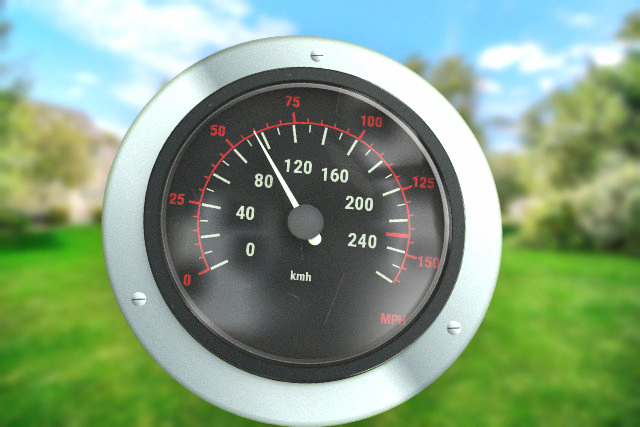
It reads 95 km/h
